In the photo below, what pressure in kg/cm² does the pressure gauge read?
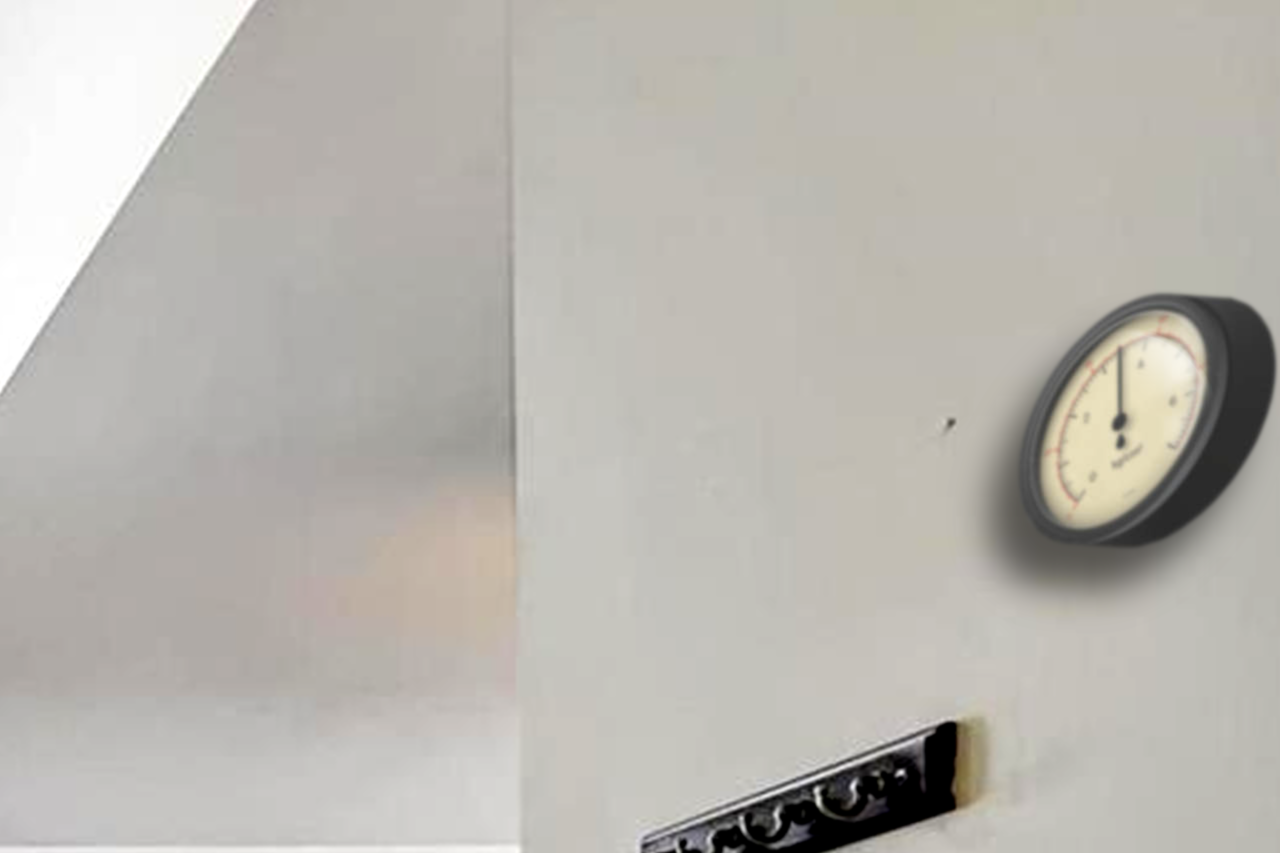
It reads 3.5 kg/cm²
